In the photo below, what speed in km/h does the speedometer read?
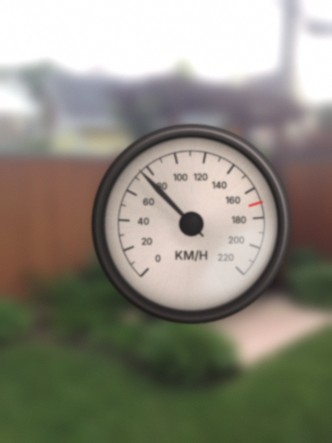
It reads 75 km/h
